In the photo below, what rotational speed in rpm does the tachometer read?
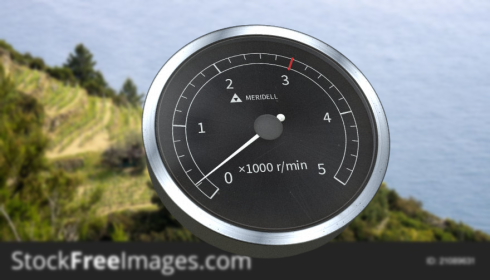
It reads 200 rpm
